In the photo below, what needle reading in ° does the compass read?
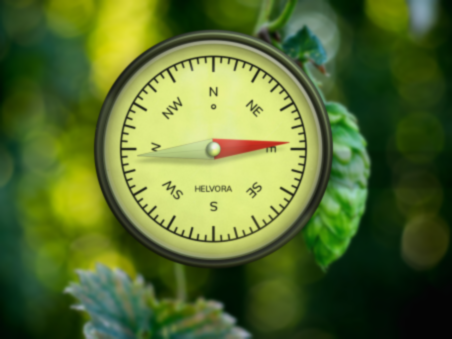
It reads 85 °
